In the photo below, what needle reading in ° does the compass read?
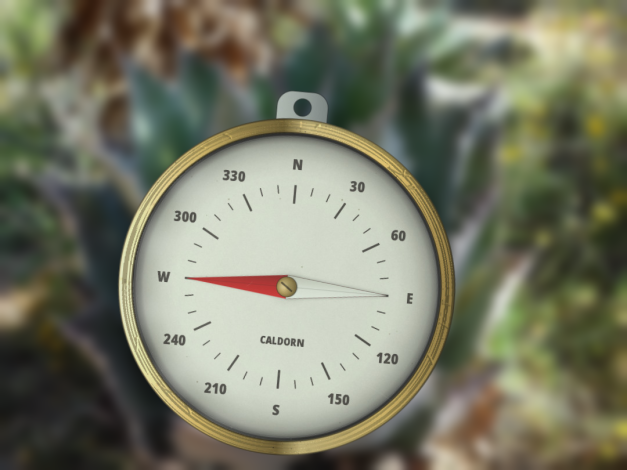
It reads 270 °
